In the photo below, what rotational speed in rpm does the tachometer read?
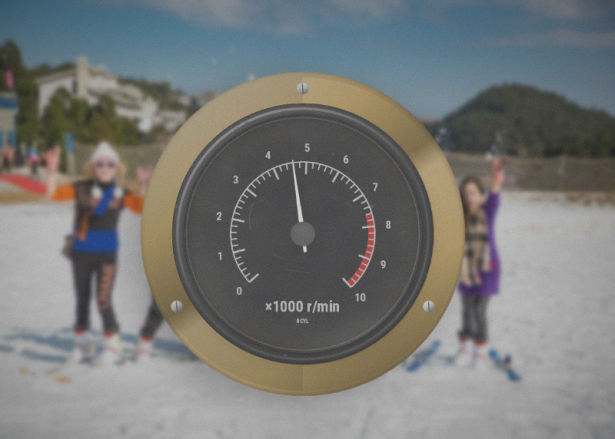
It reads 4600 rpm
